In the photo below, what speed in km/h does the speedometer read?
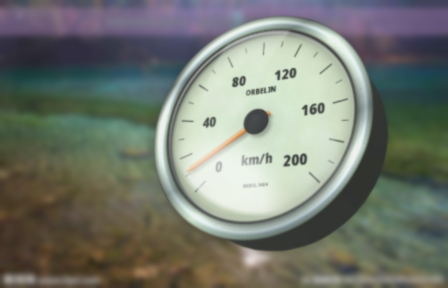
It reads 10 km/h
